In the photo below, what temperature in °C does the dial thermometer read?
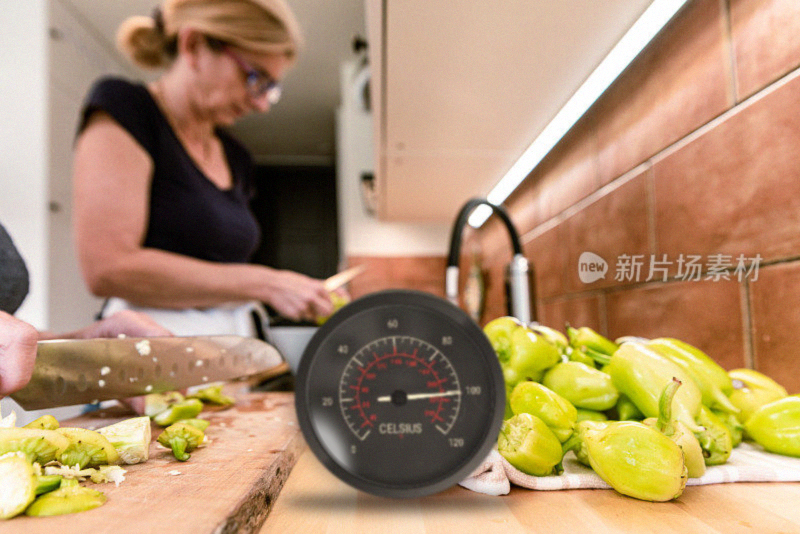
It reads 100 °C
